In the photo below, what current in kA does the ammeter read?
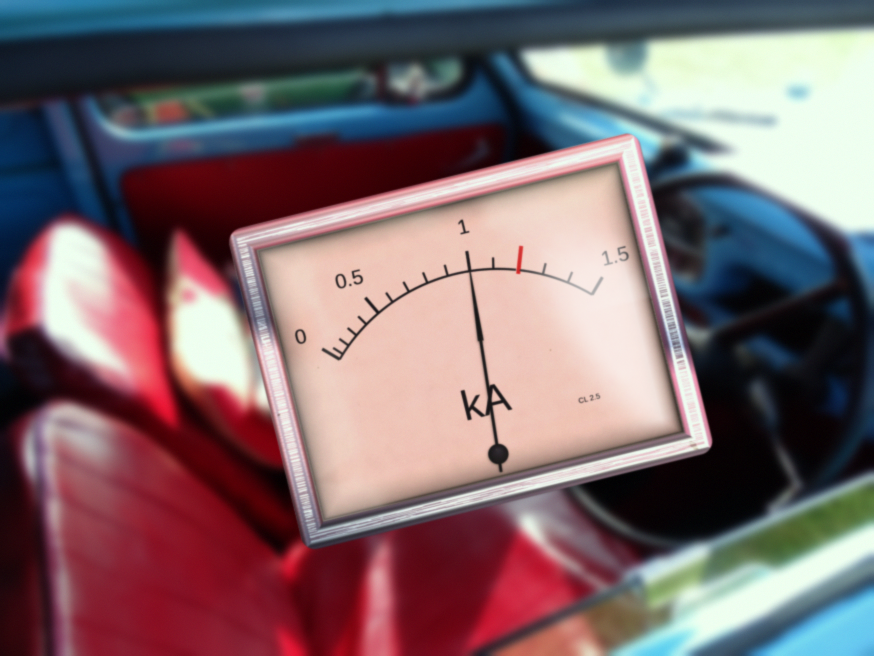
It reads 1 kA
